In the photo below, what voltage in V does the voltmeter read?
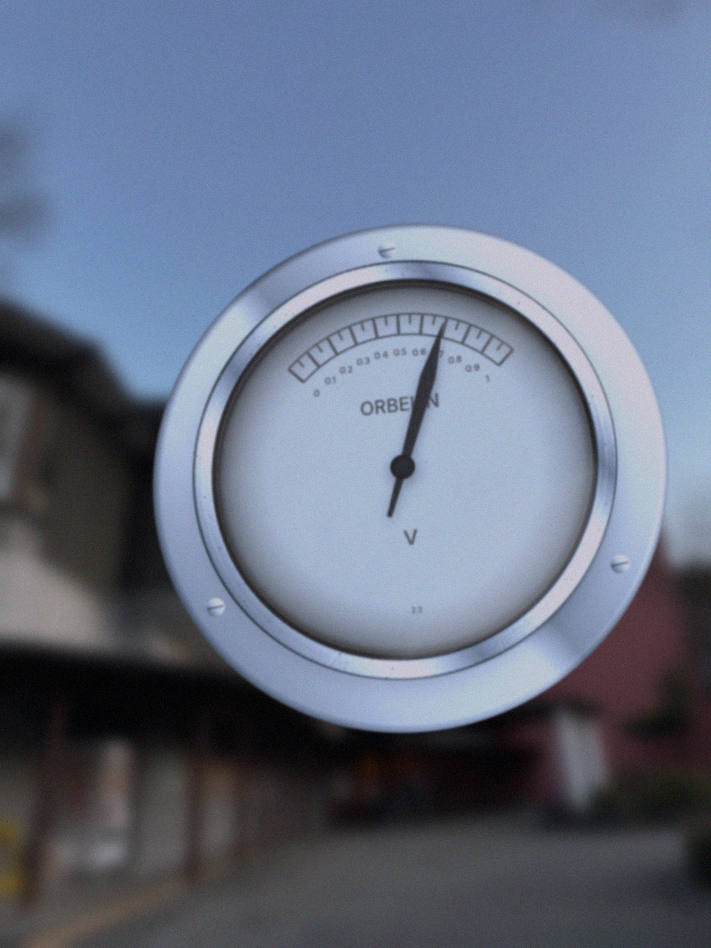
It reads 0.7 V
